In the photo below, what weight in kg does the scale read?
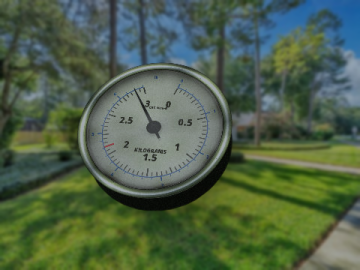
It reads 2.9 kg
